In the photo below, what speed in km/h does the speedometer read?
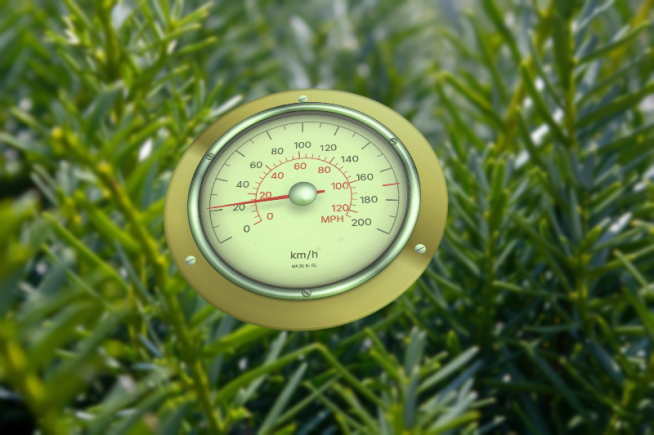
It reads 20 km/h
